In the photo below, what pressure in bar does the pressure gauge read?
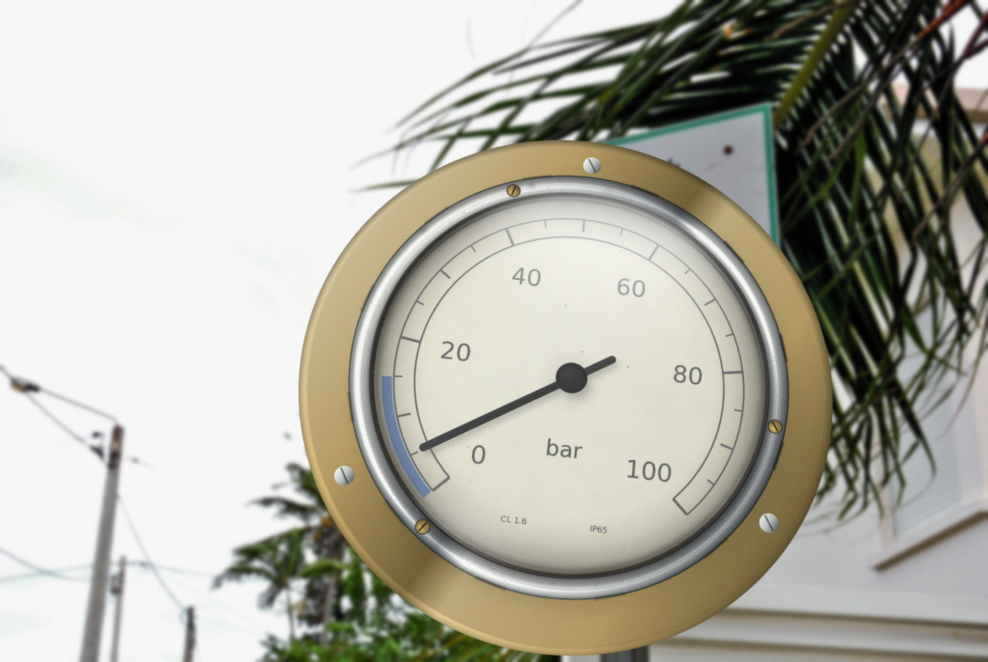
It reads 5 bar
